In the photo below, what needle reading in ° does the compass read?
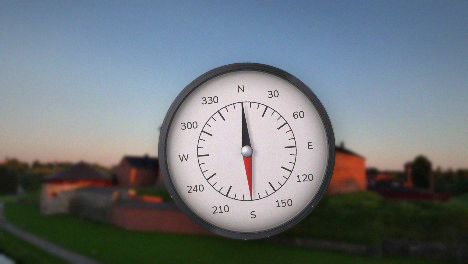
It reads 180 °
